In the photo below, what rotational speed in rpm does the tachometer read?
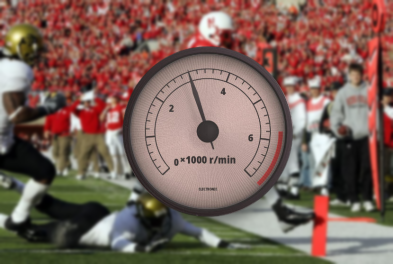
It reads 3000 rpm
